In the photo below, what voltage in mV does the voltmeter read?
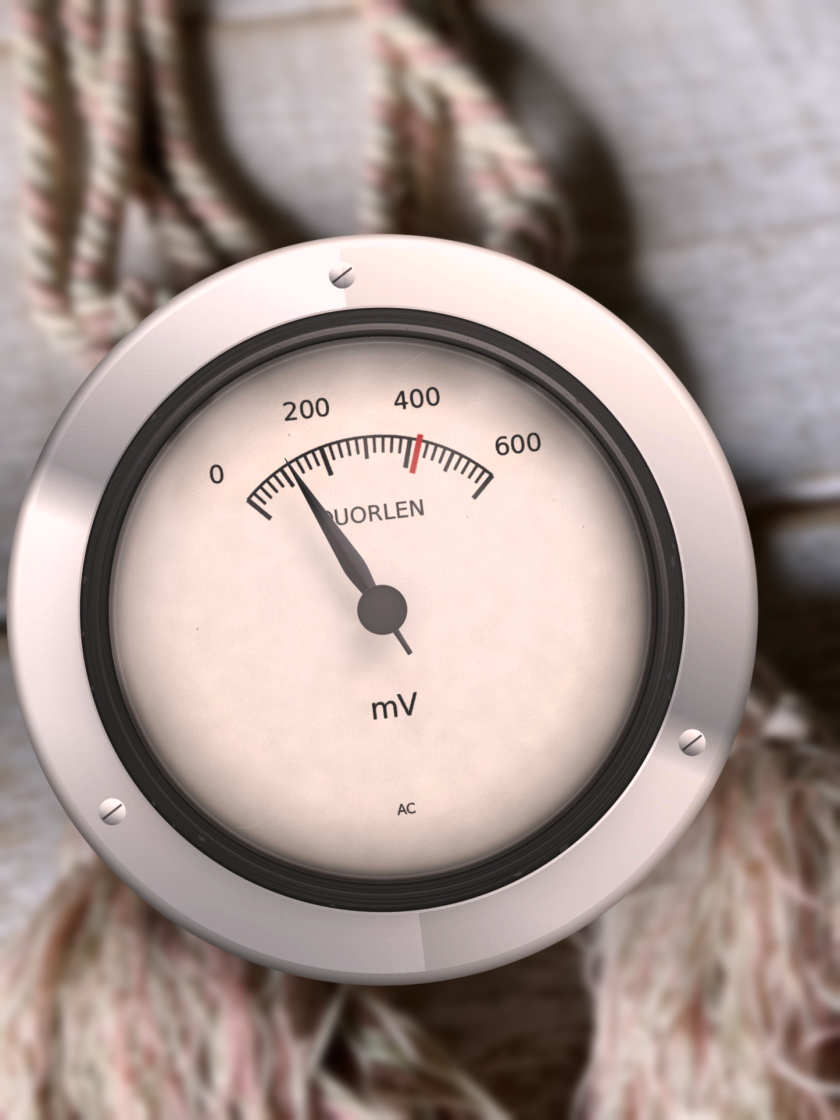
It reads 120 mV
